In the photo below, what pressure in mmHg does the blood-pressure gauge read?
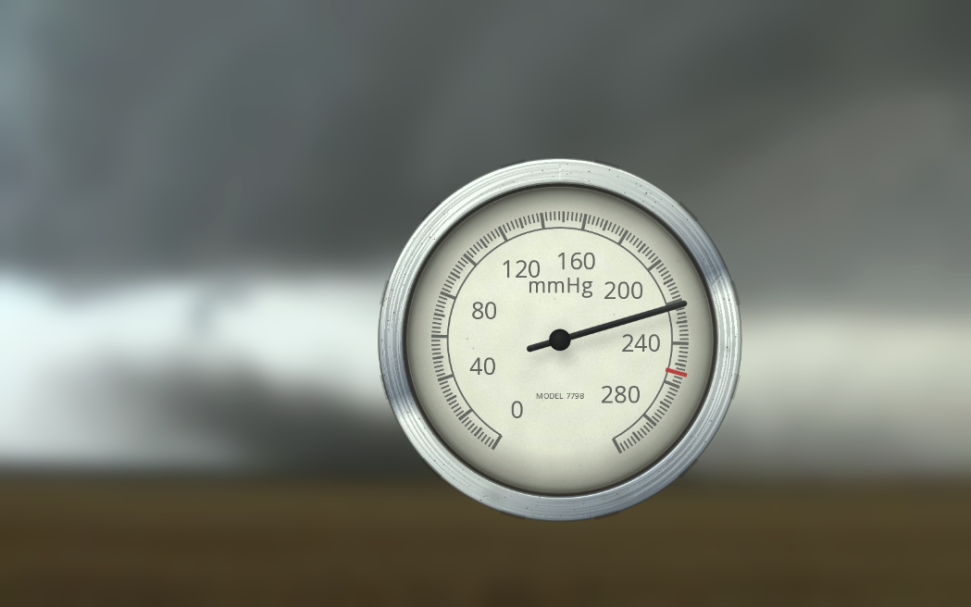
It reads 222 mmHg
